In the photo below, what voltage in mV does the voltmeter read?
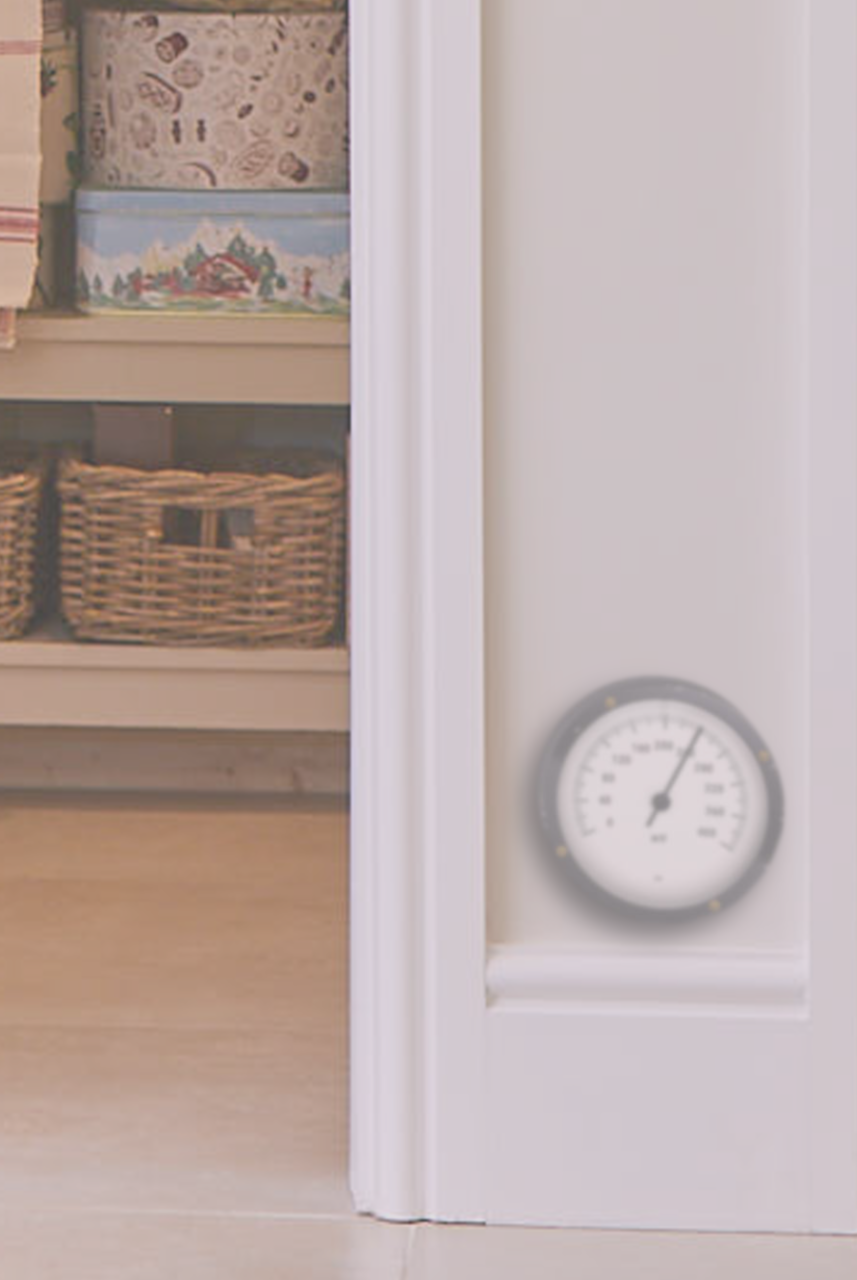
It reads 240 mV
